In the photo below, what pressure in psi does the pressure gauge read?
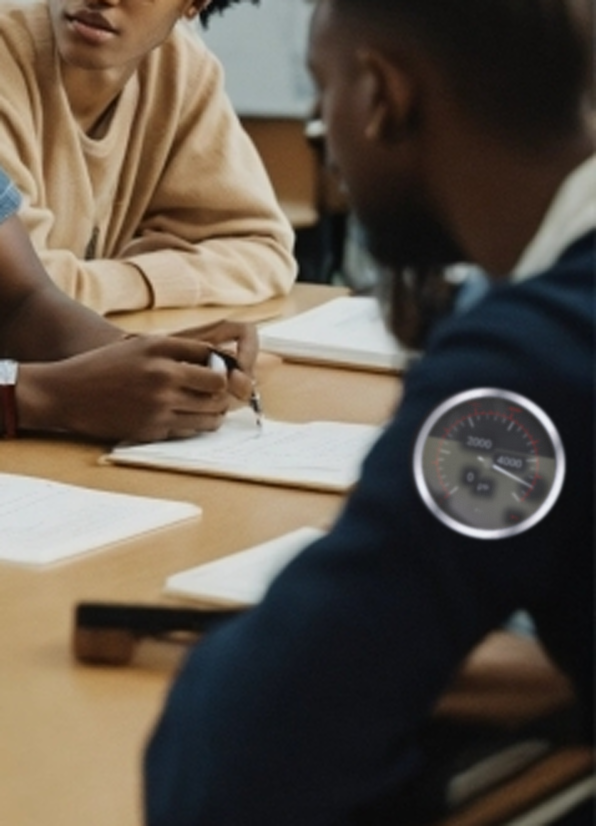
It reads 4600 psi
